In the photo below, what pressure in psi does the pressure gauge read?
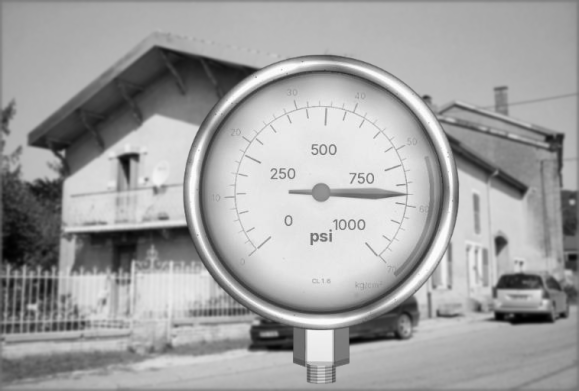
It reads 825 psi
